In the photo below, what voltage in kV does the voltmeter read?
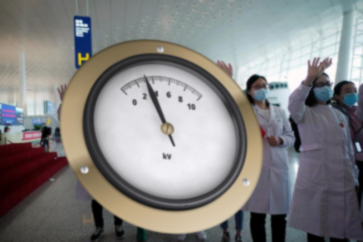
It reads 3 kV
